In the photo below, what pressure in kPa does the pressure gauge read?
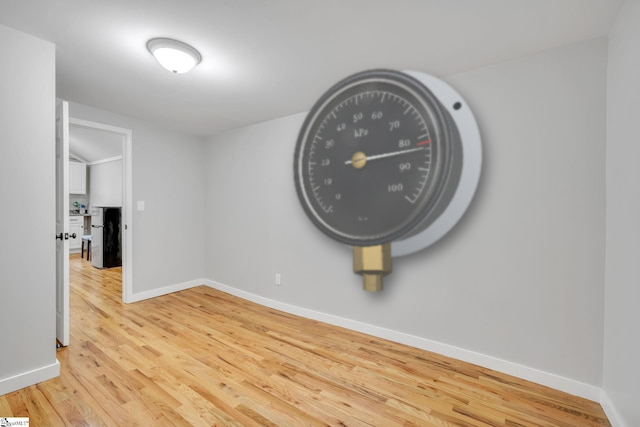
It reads 84 kPa
